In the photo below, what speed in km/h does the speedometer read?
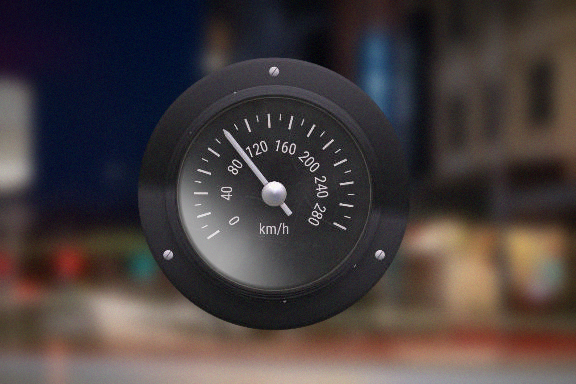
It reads 100 km/h
